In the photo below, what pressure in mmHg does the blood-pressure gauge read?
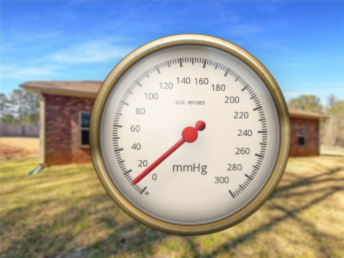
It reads 10 mmHg
